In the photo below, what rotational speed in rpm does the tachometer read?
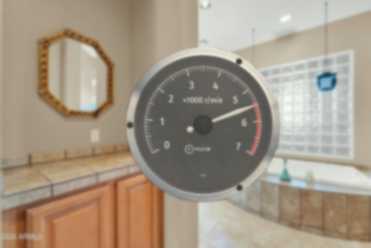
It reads 5500 rpm
